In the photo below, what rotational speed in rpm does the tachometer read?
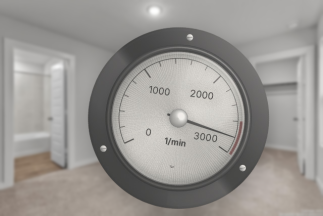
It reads 2800 rpm
